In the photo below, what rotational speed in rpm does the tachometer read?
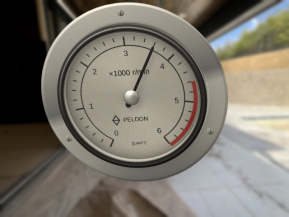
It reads 3600 rpm
